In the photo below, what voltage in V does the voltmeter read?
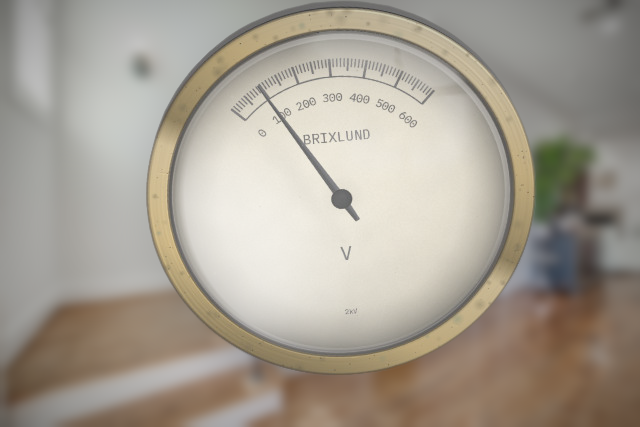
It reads 100 V
